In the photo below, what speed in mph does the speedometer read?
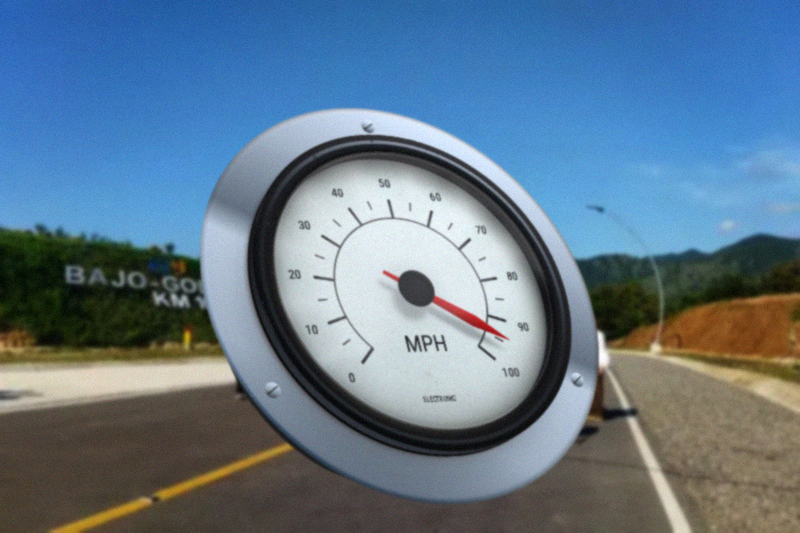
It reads 95 mph
